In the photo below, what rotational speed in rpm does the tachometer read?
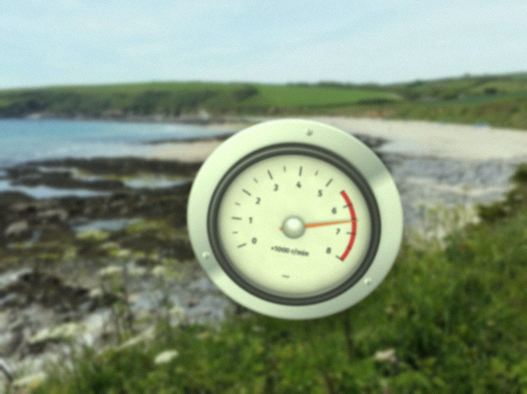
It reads 6500 rpm
